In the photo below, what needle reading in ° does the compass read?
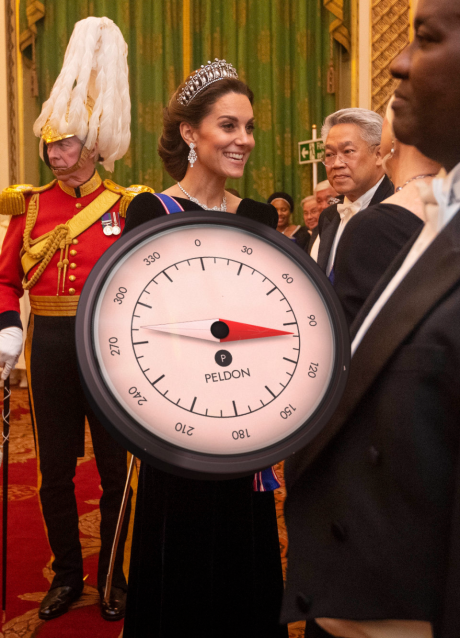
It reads 100 °
